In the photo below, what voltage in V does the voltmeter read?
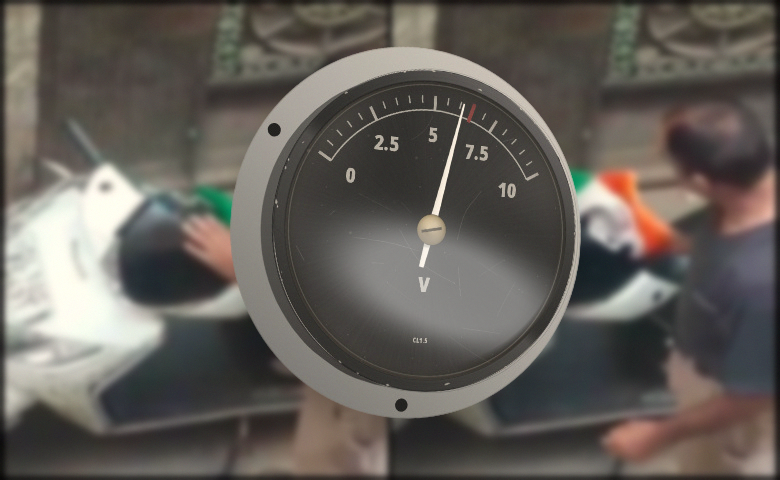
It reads 6 V
